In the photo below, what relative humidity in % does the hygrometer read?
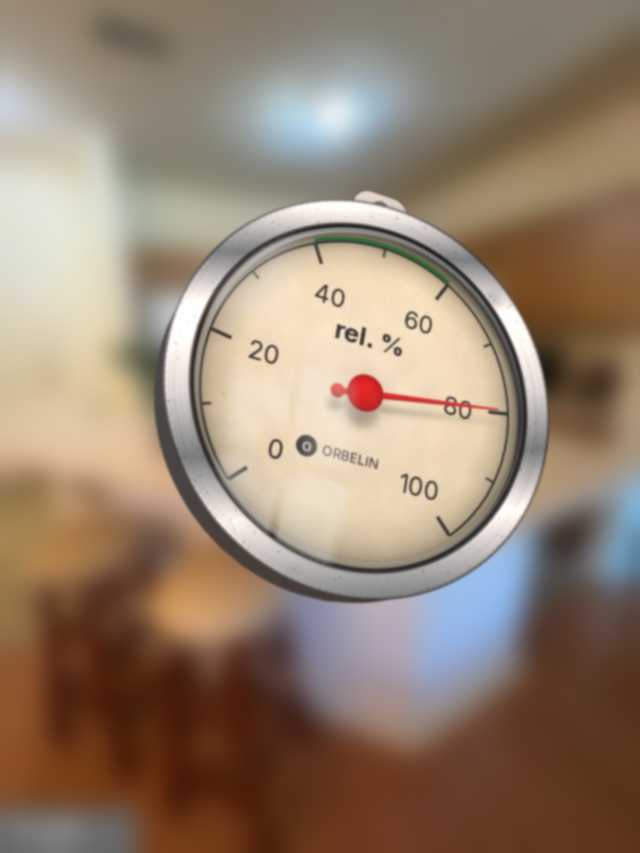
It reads 80 %
